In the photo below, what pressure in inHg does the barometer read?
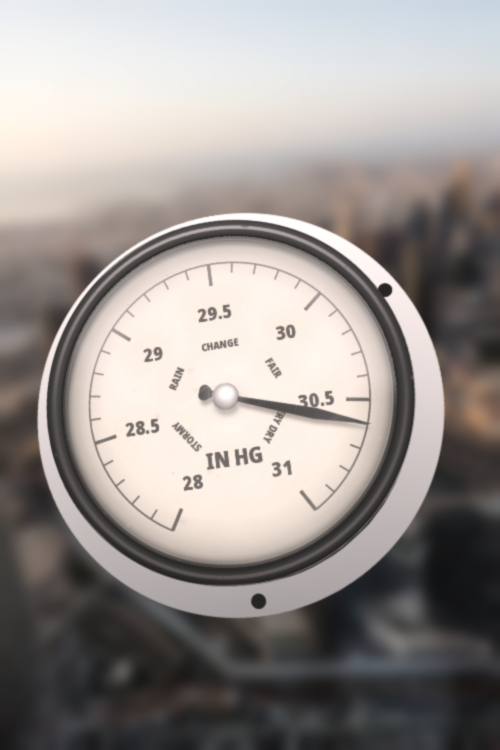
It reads 30.6 inHg
